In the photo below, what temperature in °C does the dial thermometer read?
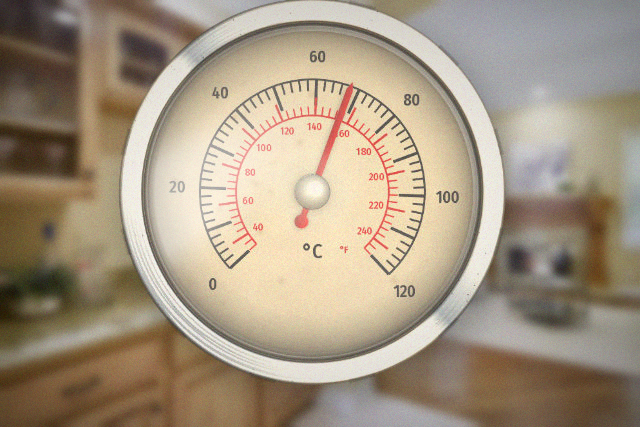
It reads 68 °C
